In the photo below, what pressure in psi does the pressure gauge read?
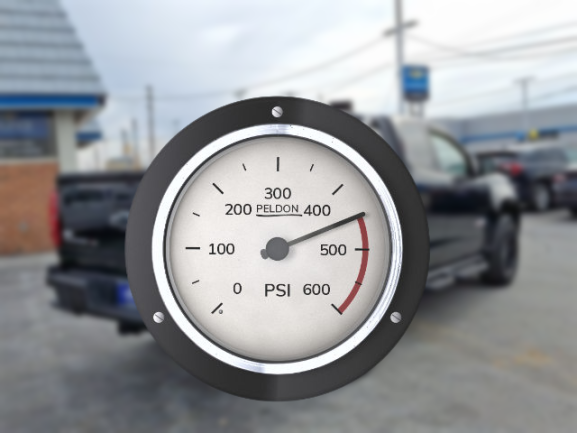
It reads 450 psi
